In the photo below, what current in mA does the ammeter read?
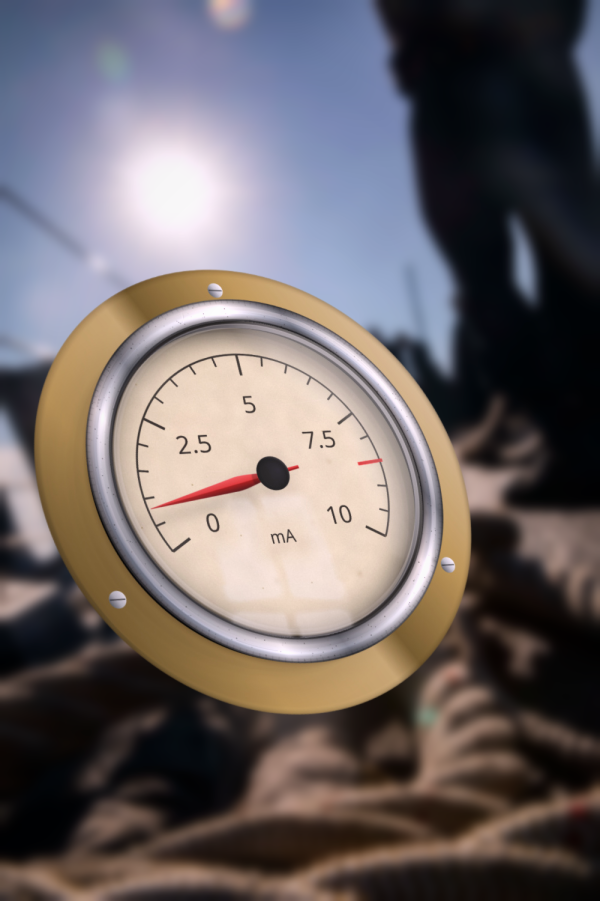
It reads 0.75 mA
